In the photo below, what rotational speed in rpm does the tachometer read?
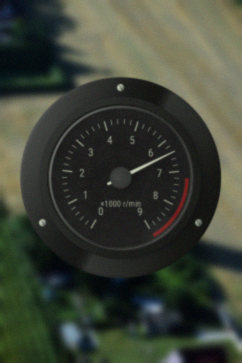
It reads 6400 rpm
